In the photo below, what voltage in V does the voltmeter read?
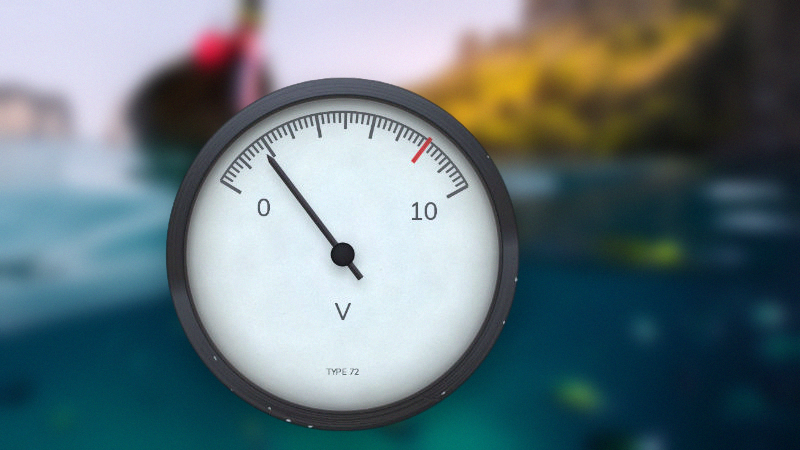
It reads 1.8 V
